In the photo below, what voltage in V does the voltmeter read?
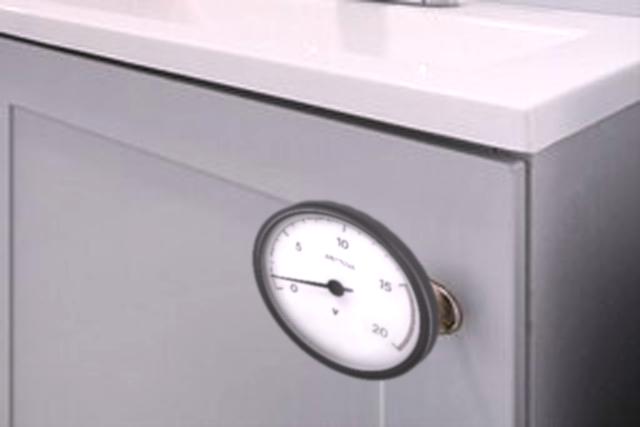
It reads 1 V
